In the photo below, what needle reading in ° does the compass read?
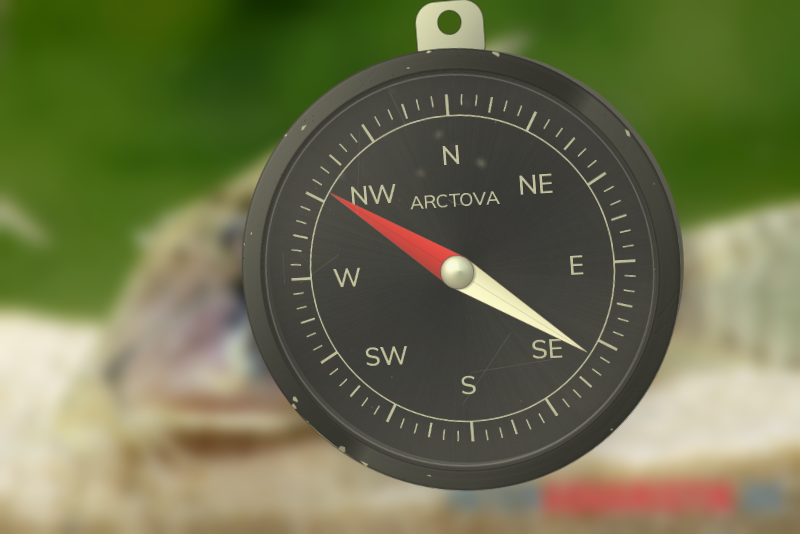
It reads 305 °
